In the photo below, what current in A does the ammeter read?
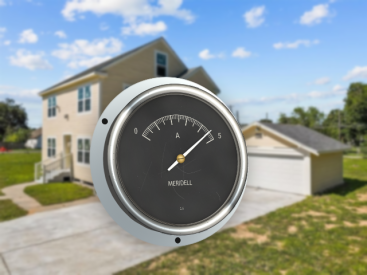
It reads 4.5 A
